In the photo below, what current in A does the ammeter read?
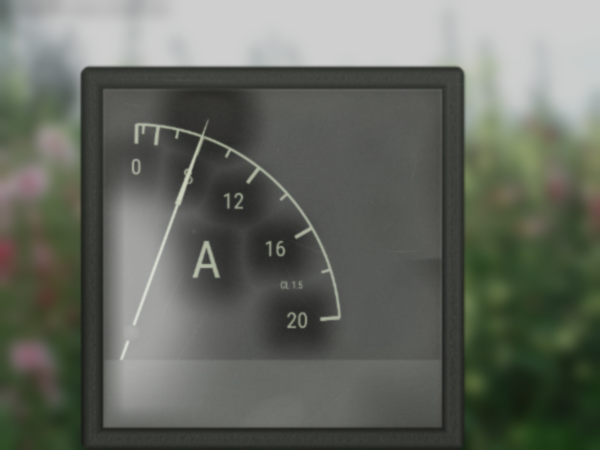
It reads 8 A
